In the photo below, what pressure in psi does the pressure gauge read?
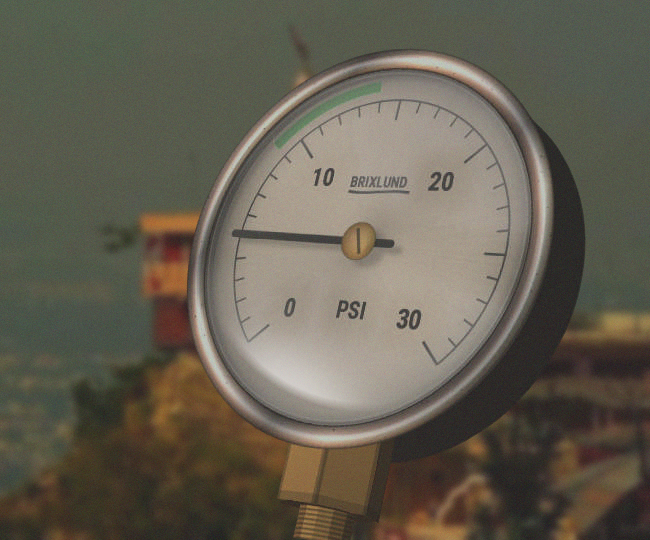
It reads 5 psi
